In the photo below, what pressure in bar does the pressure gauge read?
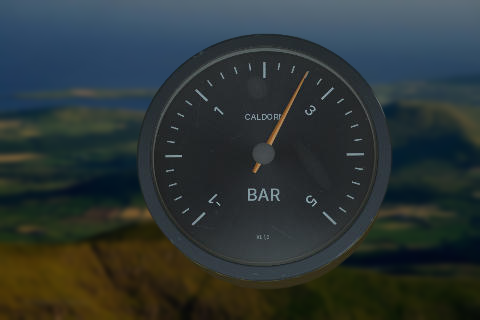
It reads 2.6 bar
